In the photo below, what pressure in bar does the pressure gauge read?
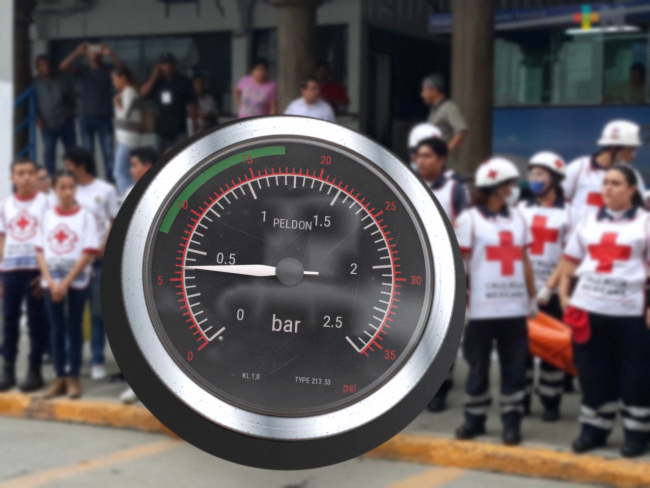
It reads 0.4 bar
